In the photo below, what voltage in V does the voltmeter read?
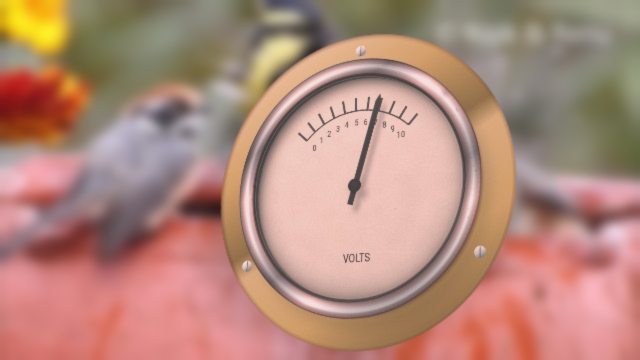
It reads 7 V
